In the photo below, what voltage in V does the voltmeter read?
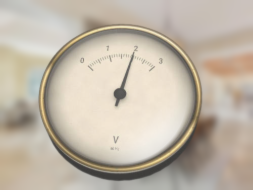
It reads 2 V
